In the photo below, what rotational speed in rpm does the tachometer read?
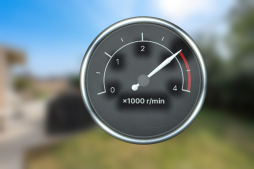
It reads 3000 rpm
